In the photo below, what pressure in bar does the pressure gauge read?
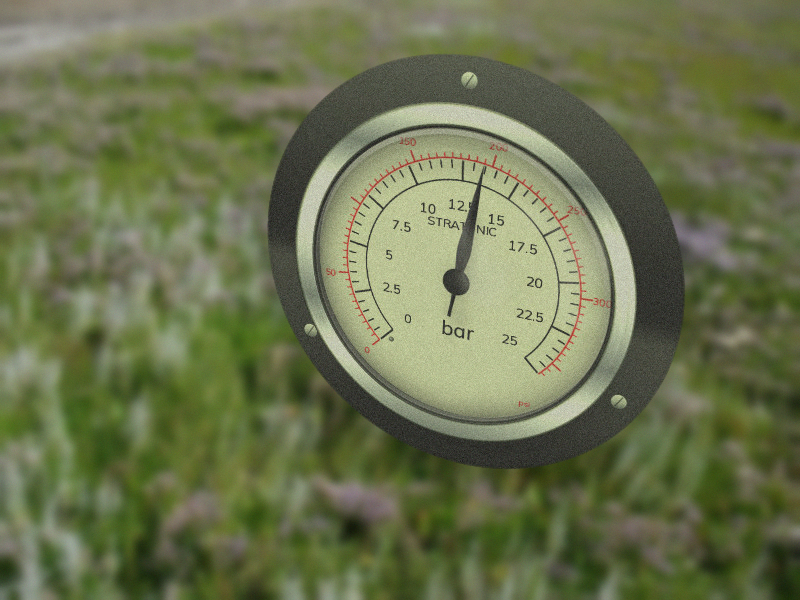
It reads 13.5 bar
